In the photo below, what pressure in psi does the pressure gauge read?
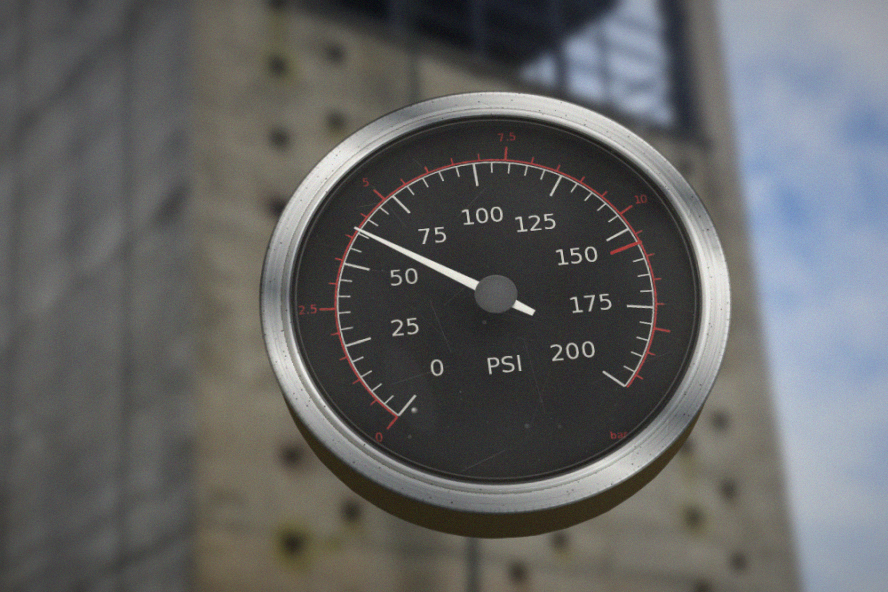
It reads 60 psi
